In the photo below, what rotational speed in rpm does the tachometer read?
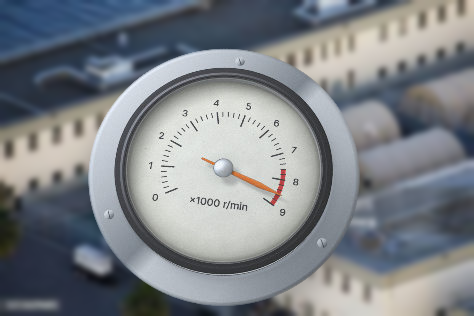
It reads 8600 rpm
